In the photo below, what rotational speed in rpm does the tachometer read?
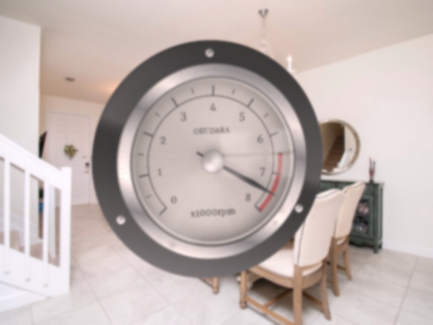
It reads 7500 rpm
